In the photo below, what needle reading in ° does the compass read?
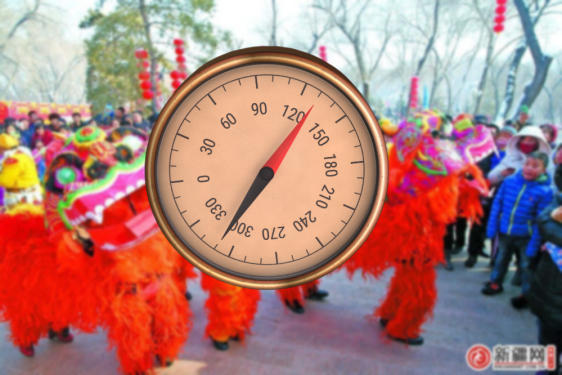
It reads 130 °
